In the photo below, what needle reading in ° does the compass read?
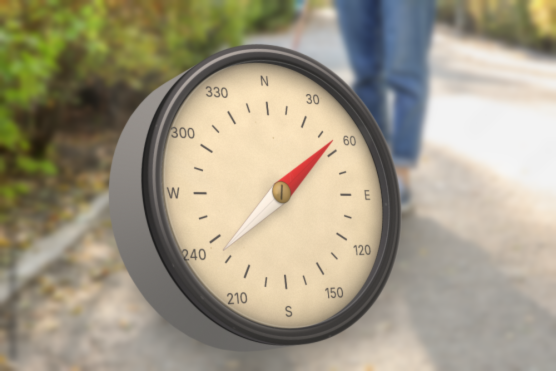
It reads 52.5 °
